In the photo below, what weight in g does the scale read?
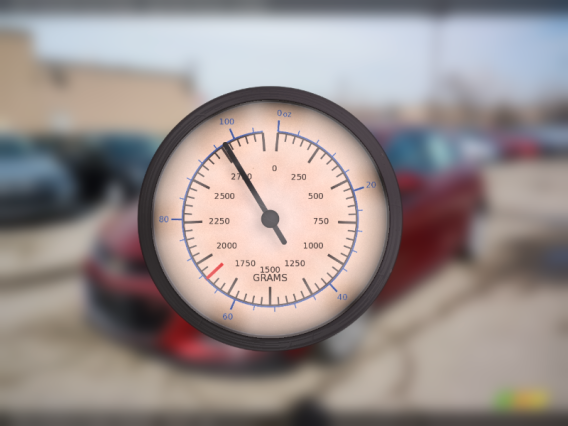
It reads 2775 g
